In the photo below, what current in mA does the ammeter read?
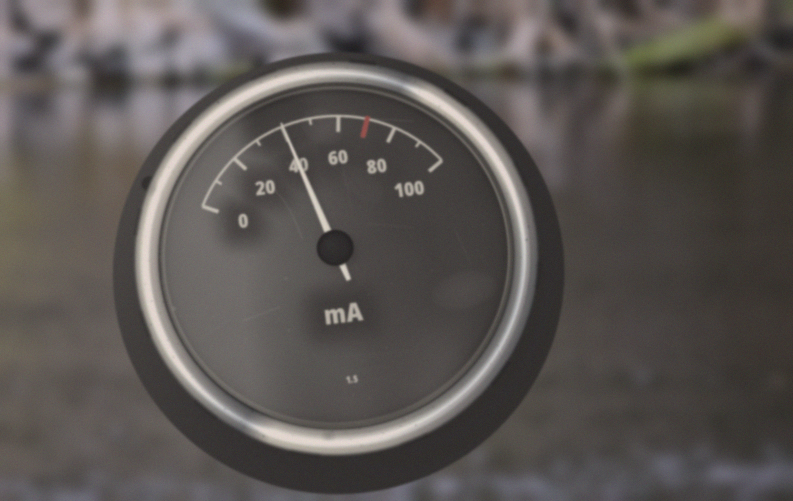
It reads 40 mA
